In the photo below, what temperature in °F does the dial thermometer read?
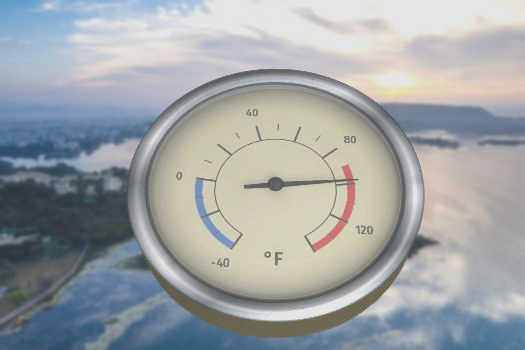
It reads 100 °F
